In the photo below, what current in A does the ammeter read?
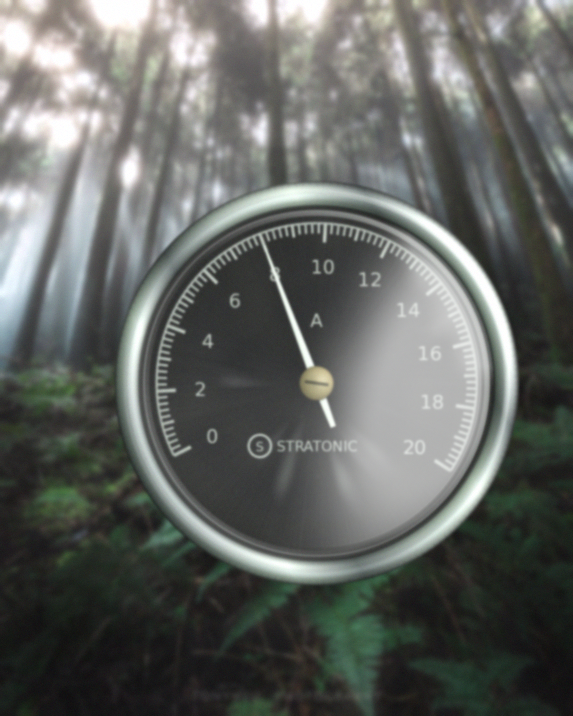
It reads 8 A
